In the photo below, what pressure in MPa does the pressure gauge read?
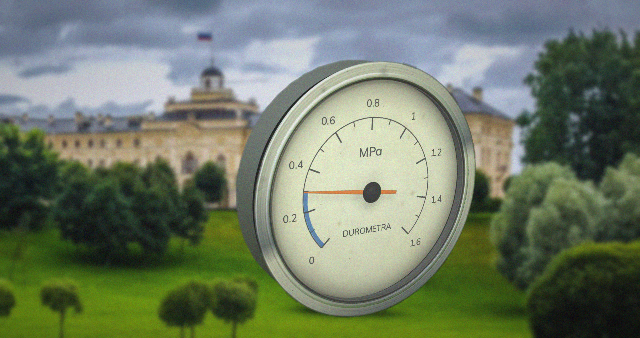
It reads 0.3 MPa
